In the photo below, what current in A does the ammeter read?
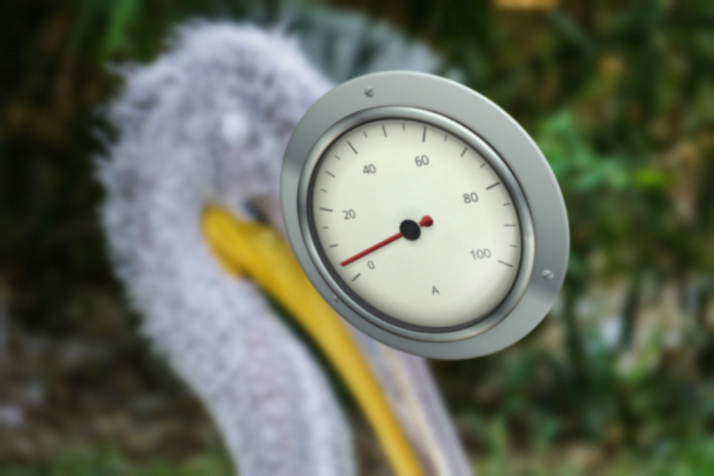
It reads 5 A
